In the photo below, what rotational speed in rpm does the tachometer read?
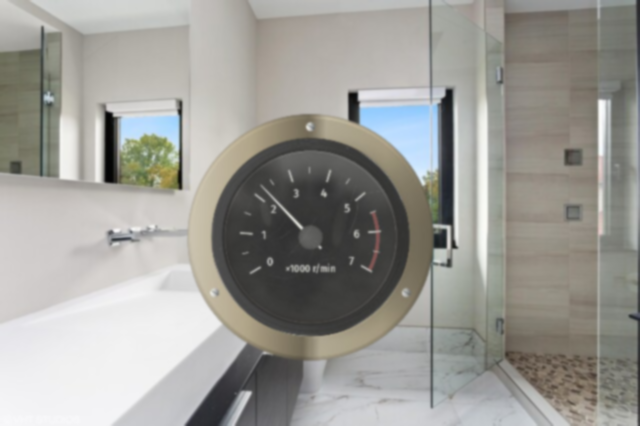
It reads 2250 rpm
